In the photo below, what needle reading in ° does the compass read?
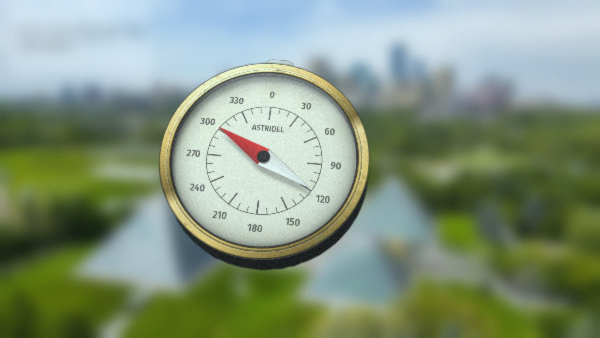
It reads 300 °
